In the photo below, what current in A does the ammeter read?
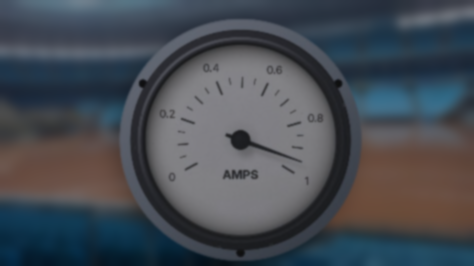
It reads 0.95 A
